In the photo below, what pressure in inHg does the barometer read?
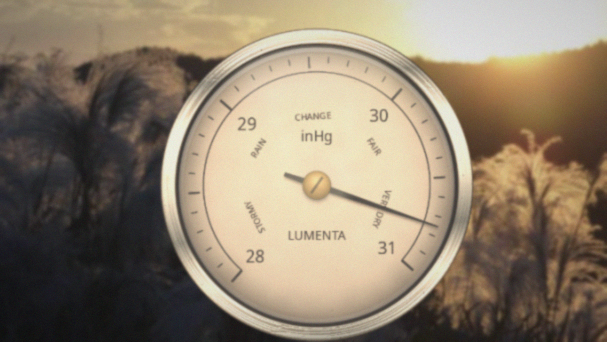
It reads 30.75 inHg
